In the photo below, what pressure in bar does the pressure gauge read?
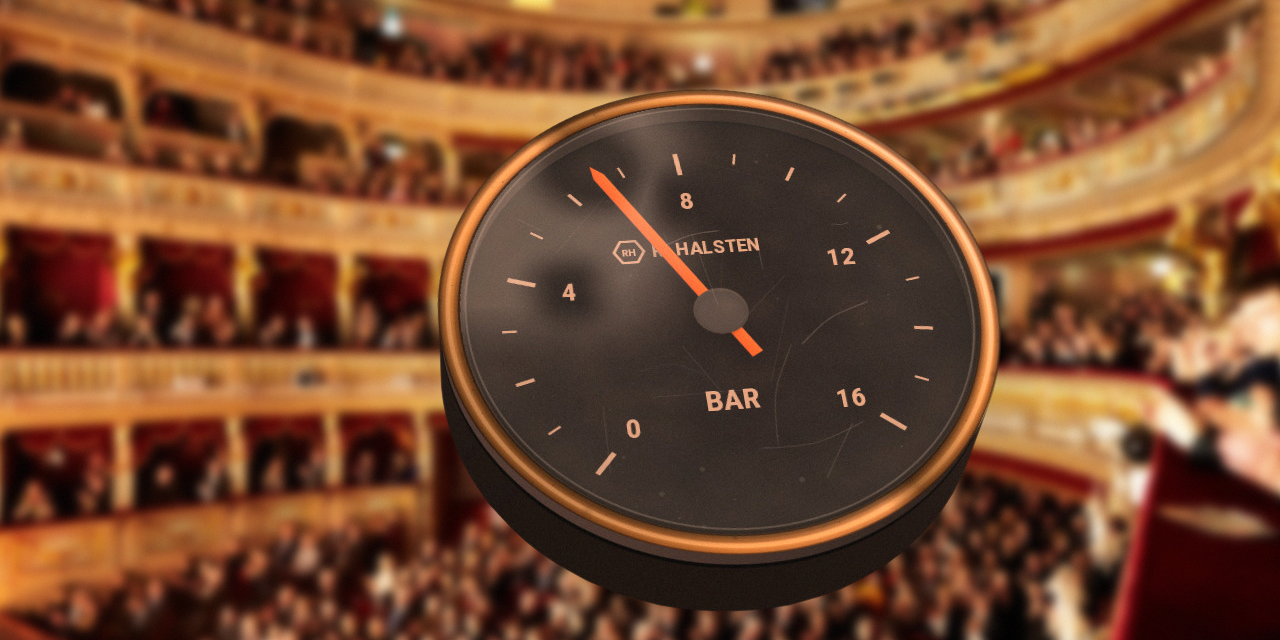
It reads 6.5 bar
